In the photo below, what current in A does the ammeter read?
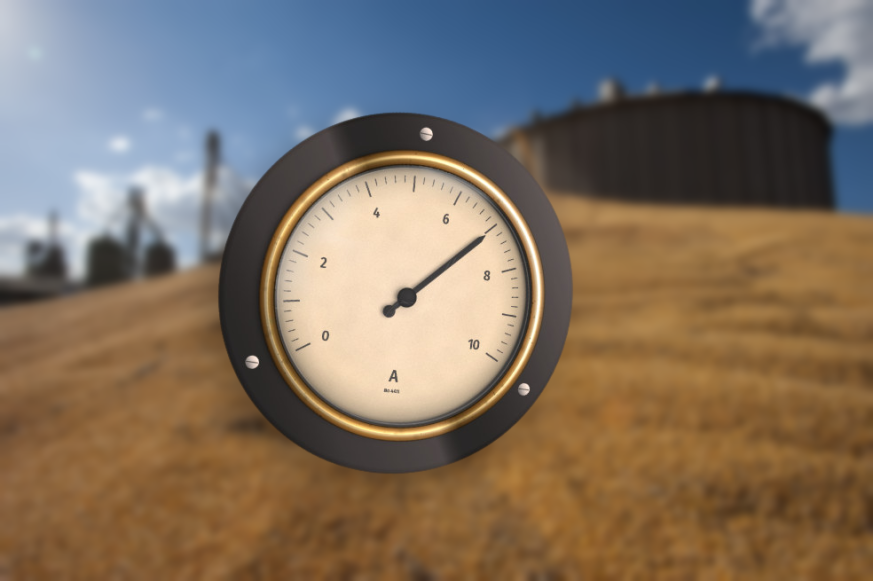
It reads 7 A
